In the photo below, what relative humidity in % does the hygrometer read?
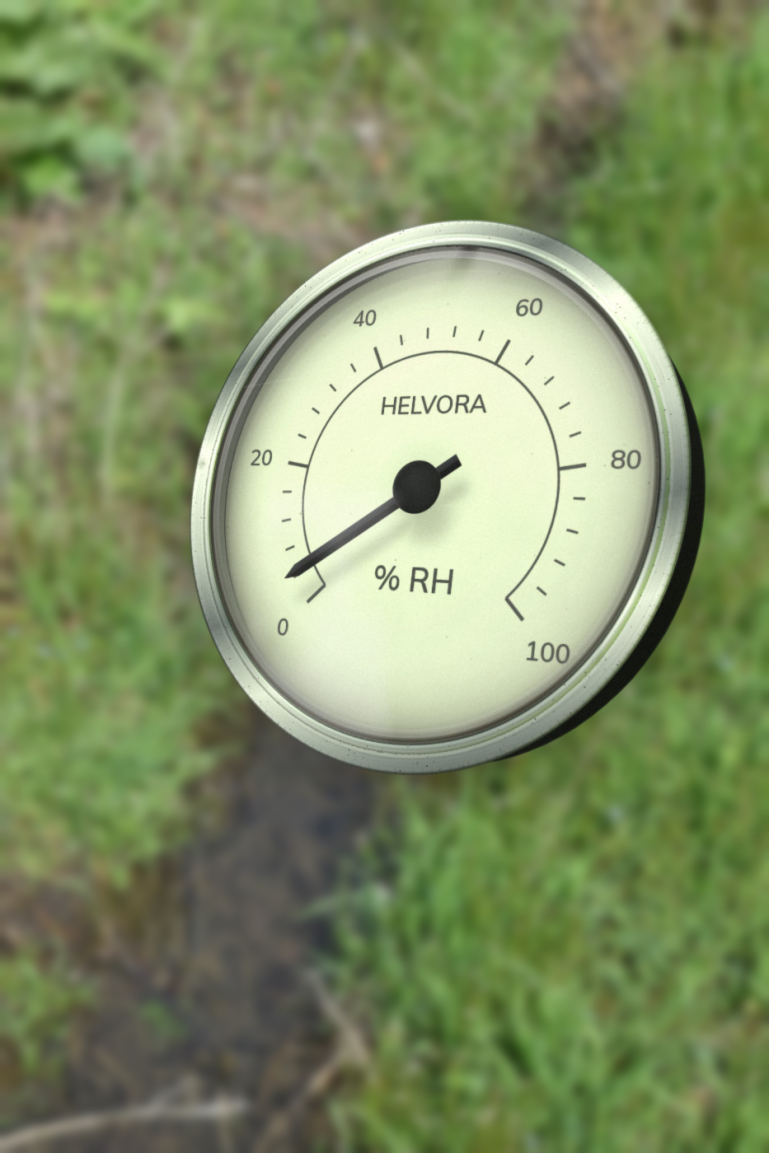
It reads 4 %
